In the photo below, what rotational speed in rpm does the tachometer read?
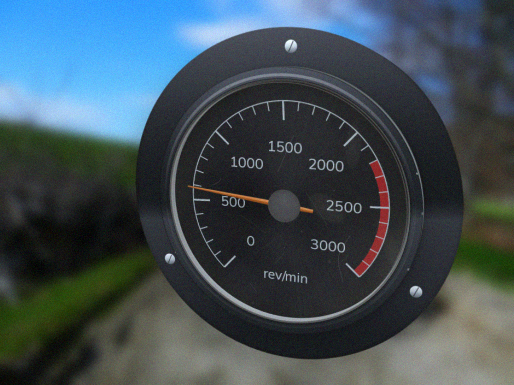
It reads 600 rpm
